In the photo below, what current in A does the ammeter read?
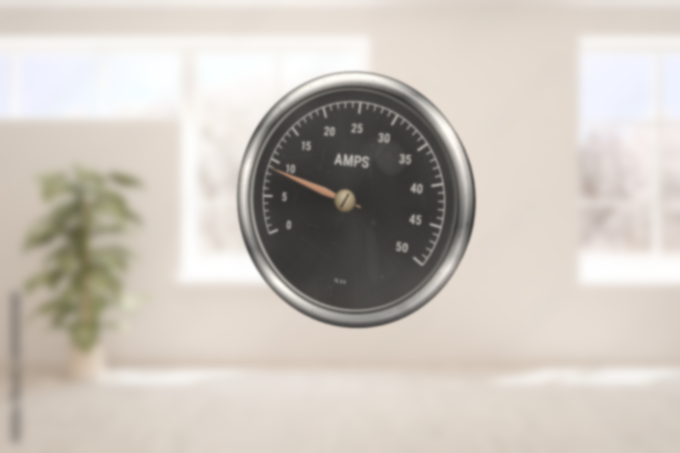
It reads 9 A
